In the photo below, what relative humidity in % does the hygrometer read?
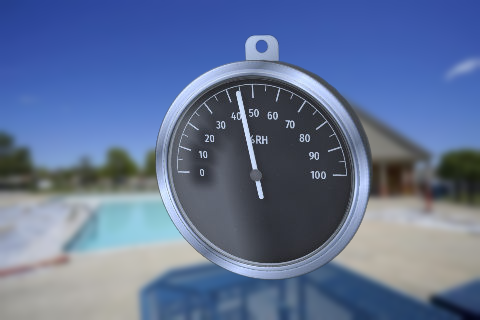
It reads 45 %
